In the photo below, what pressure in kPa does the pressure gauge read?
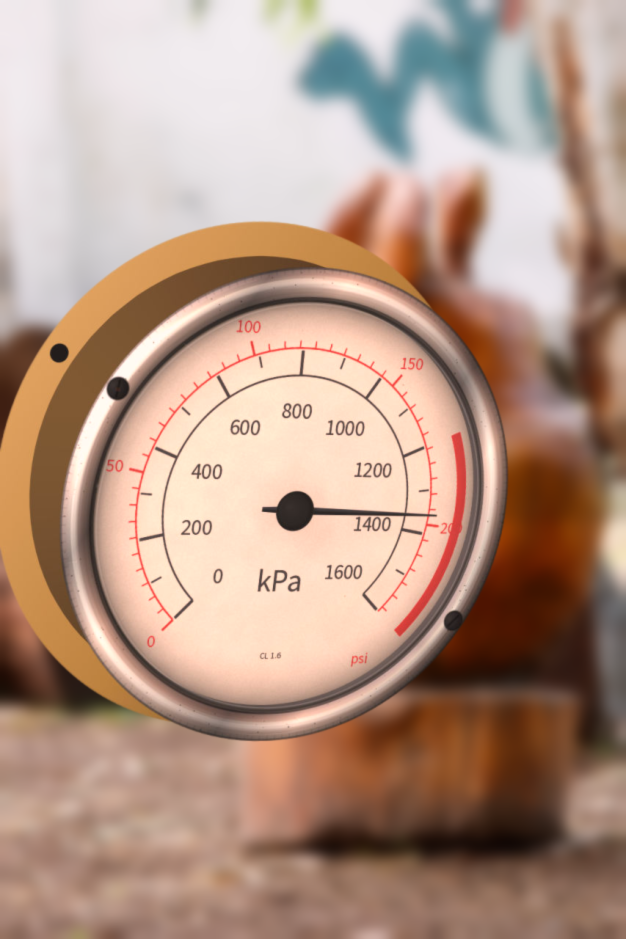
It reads 1350 kPa
